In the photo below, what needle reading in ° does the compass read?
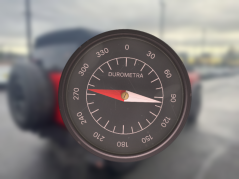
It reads 277.5 °
